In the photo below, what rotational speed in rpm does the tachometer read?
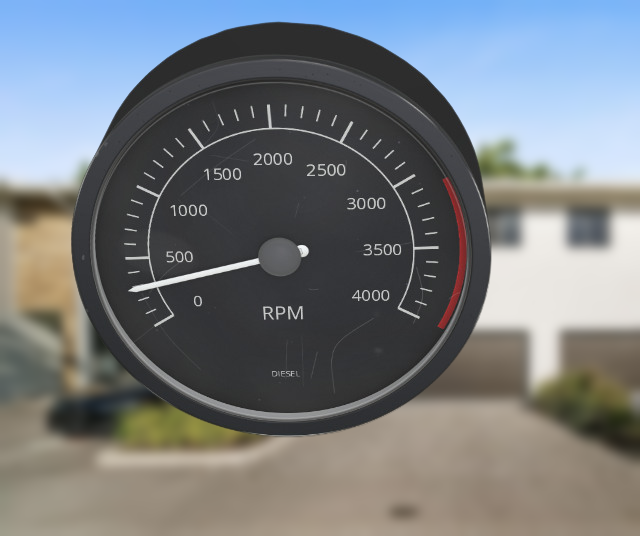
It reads 300 rpm
